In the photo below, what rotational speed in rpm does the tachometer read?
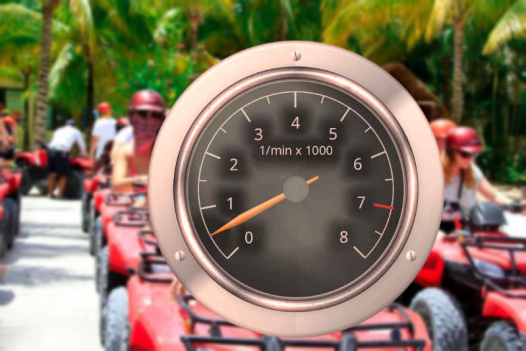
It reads 500 rpm
